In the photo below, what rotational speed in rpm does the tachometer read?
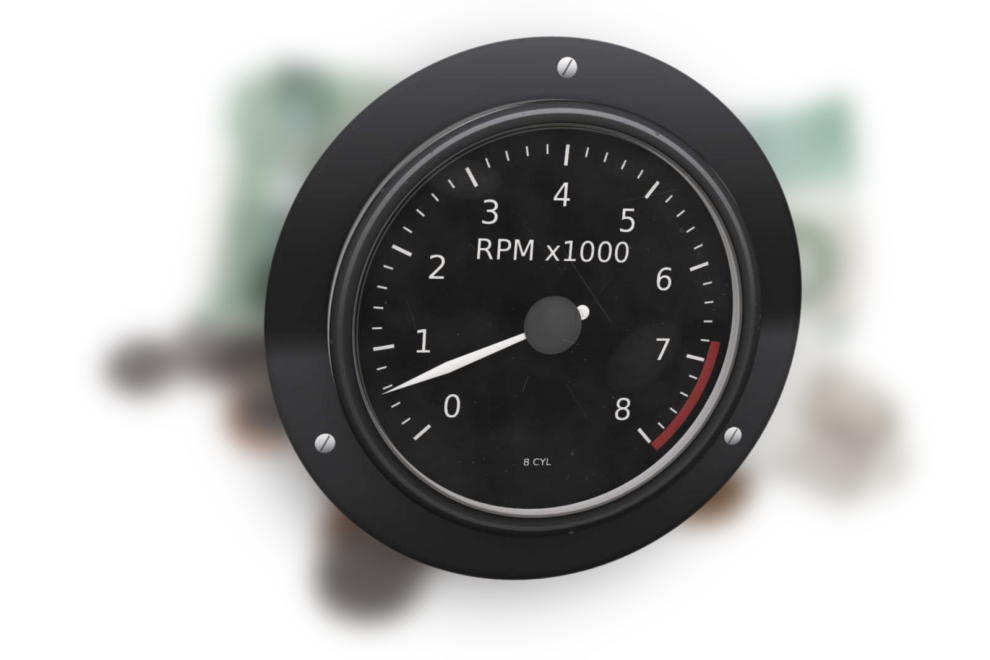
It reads 600 rpm
